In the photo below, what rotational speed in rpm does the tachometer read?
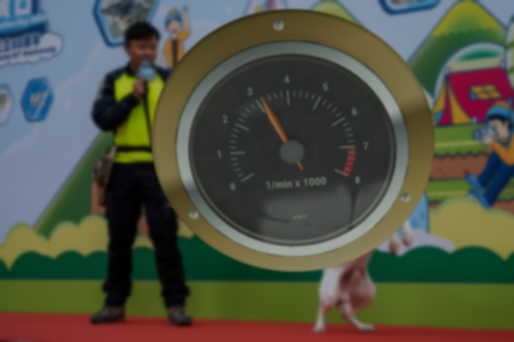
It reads 3200 rpm
